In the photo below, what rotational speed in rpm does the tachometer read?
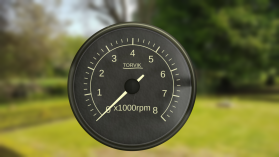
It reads 0 rpm
